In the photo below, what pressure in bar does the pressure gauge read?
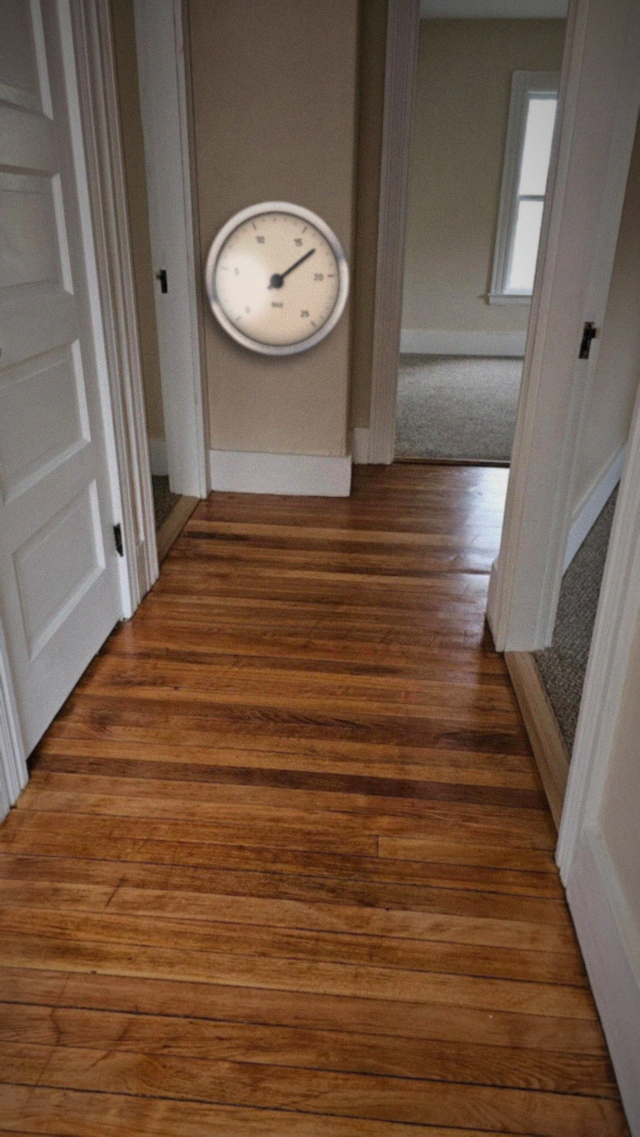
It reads 17 bar
